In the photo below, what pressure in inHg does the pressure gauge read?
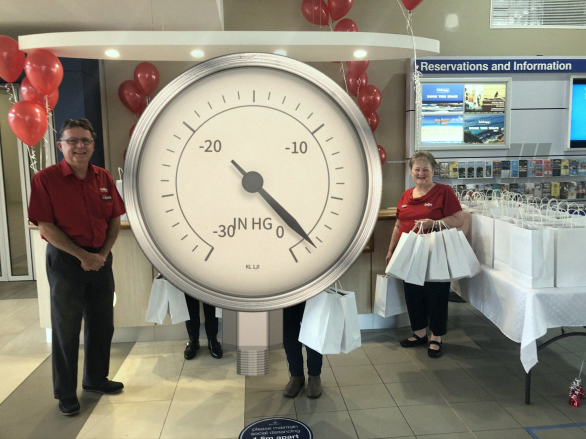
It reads -1.5 inHg
